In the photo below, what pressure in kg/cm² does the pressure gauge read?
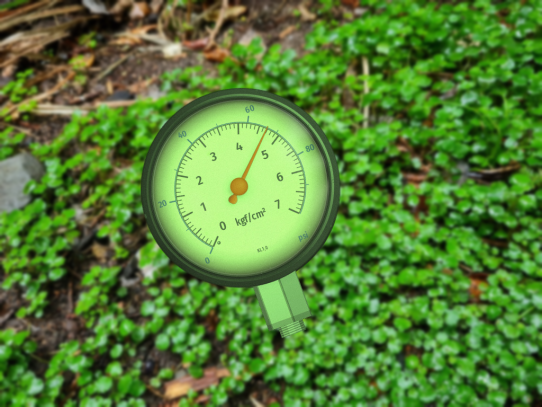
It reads 4.7 kg/cm²
